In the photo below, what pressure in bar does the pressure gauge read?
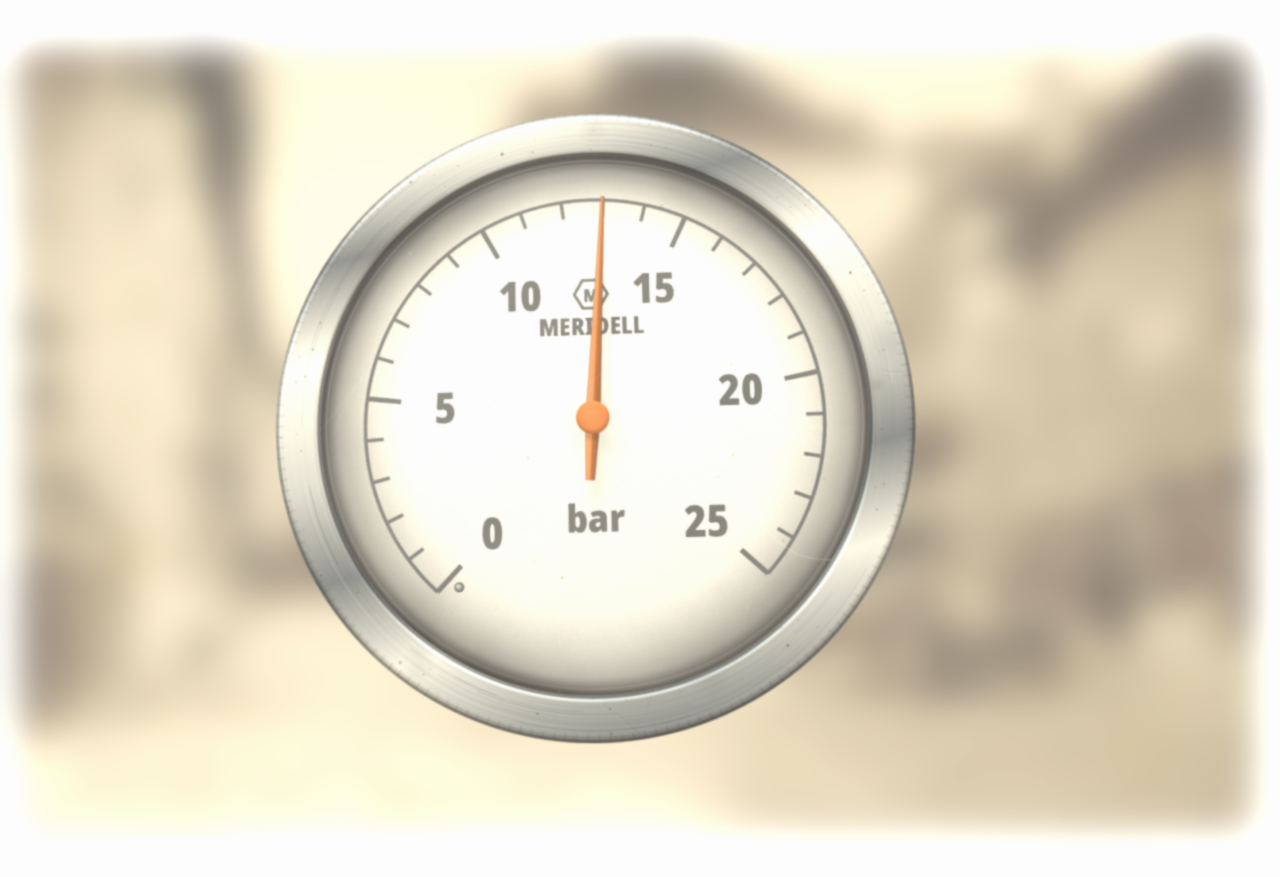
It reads 13 bar
